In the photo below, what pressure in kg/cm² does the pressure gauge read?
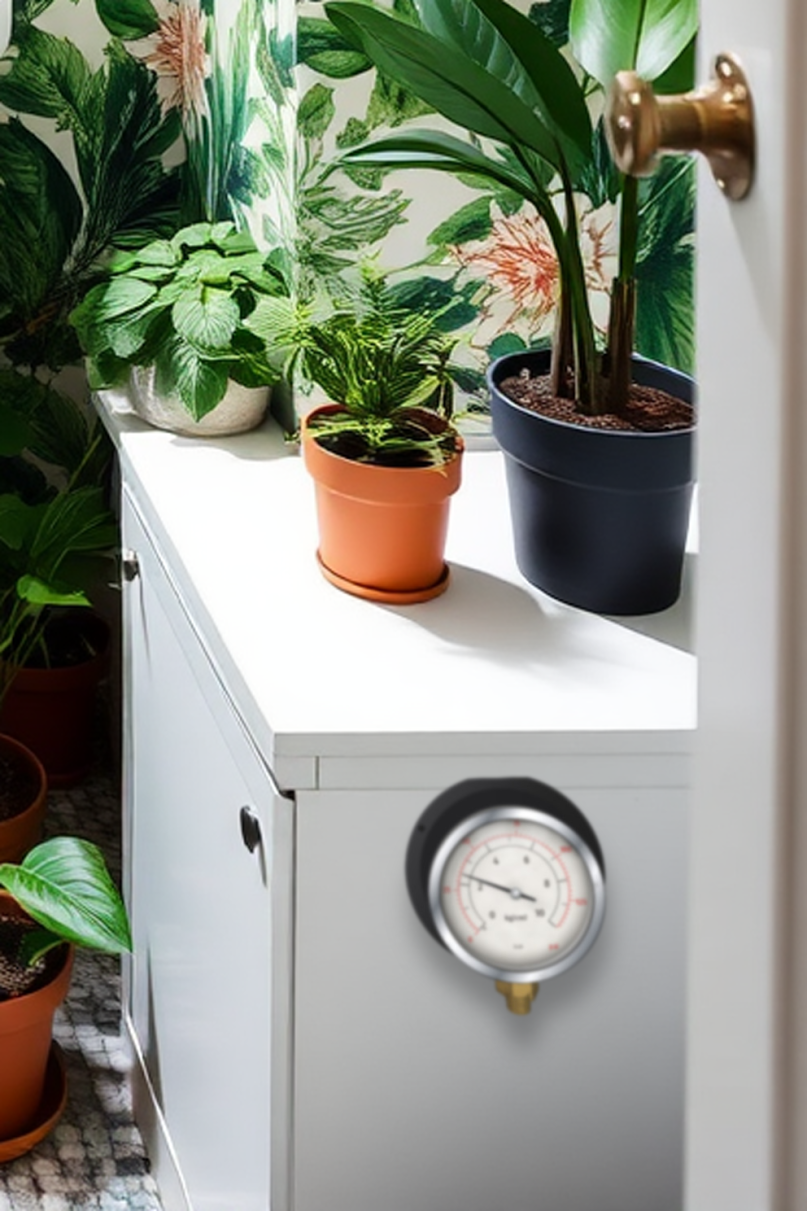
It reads 2.5 kg/cm²
